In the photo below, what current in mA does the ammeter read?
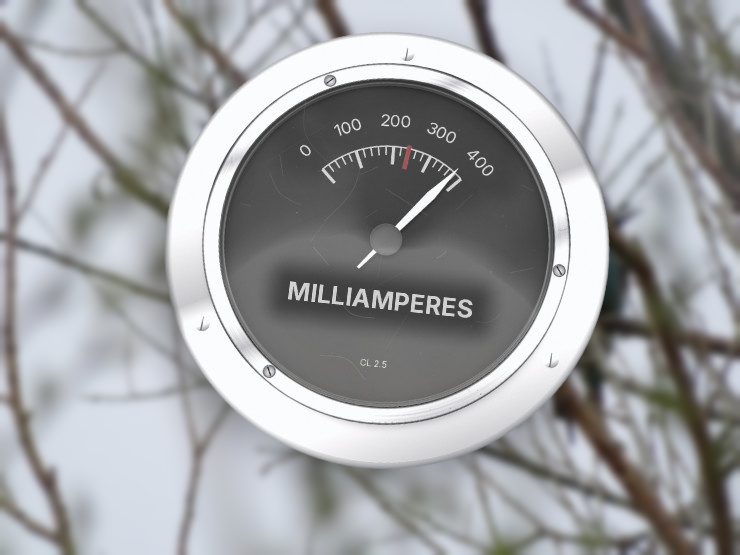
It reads 380 mA
